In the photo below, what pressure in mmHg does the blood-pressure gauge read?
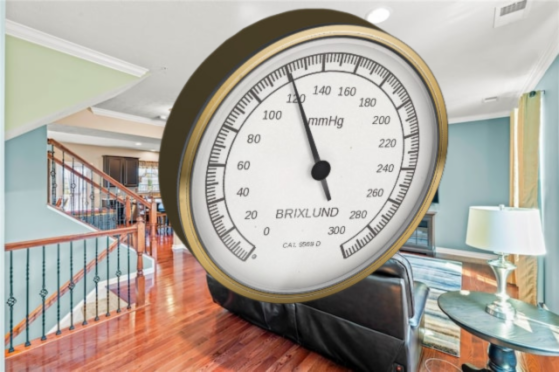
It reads 120 mmHg
